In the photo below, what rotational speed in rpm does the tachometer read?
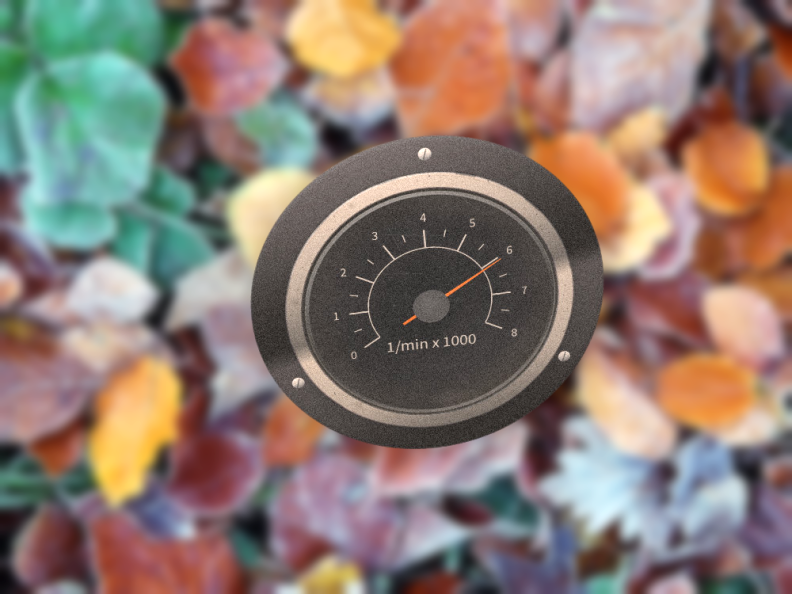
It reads 6000 rpm
